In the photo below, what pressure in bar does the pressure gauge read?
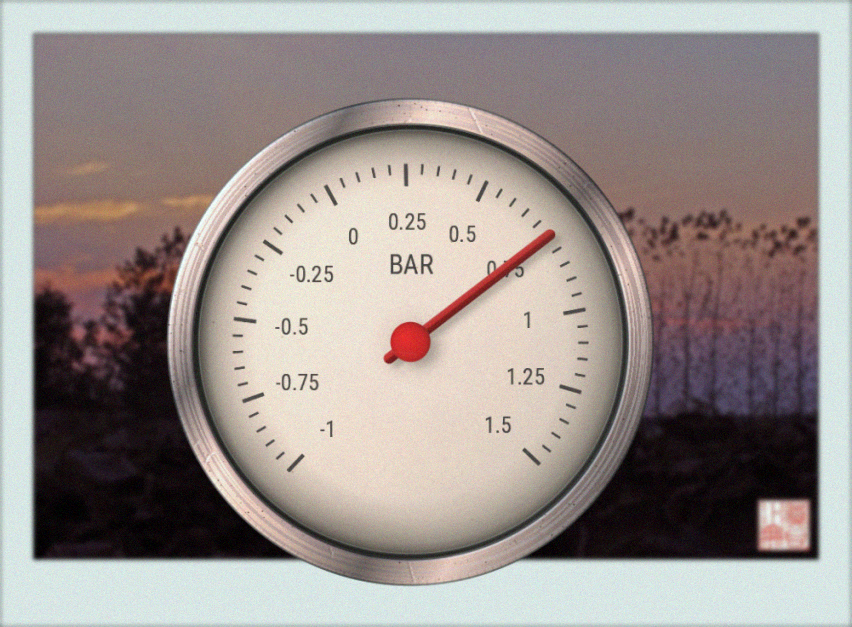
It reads 0.75 bar
